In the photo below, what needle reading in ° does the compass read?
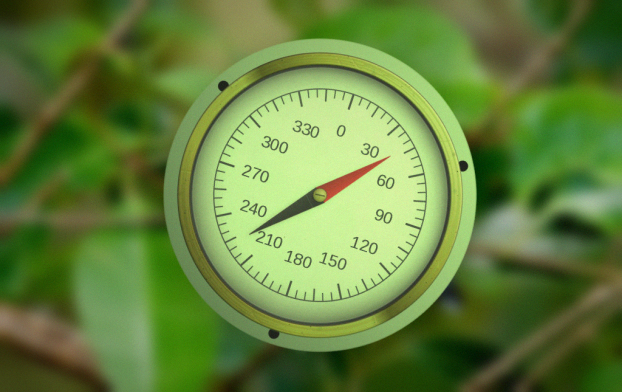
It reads 42.5 °
